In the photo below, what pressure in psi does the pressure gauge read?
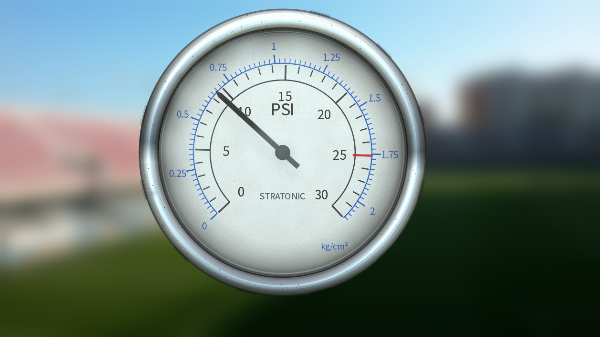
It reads 9.5 psi
